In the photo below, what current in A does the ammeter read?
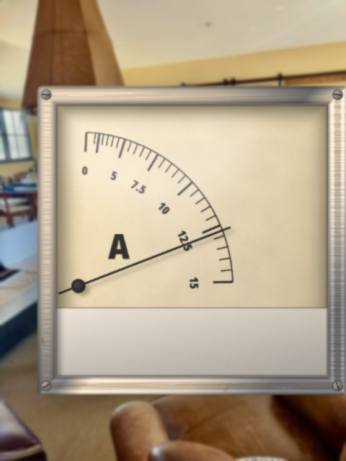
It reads 12.75 A
